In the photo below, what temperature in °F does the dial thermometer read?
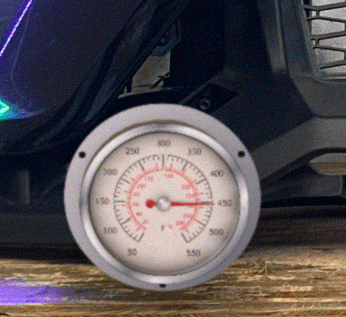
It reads 450 °F
